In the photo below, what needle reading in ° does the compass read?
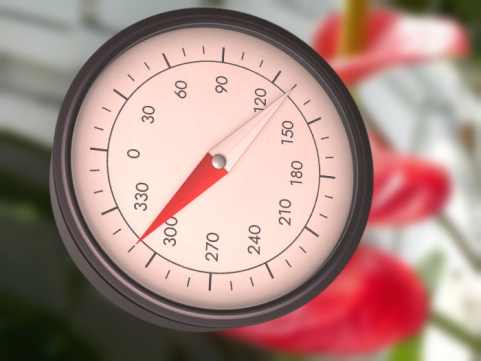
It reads 310 °
